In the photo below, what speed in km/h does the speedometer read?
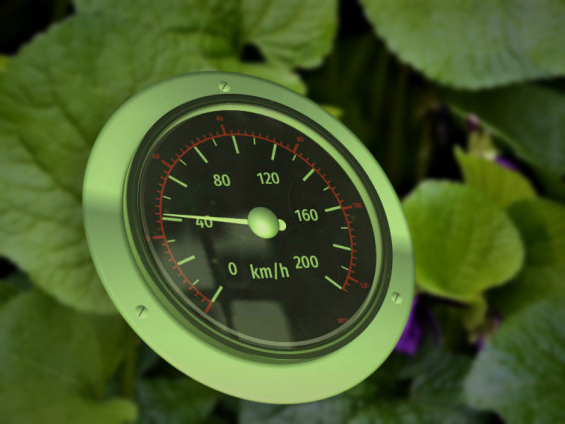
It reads 40 km/h
